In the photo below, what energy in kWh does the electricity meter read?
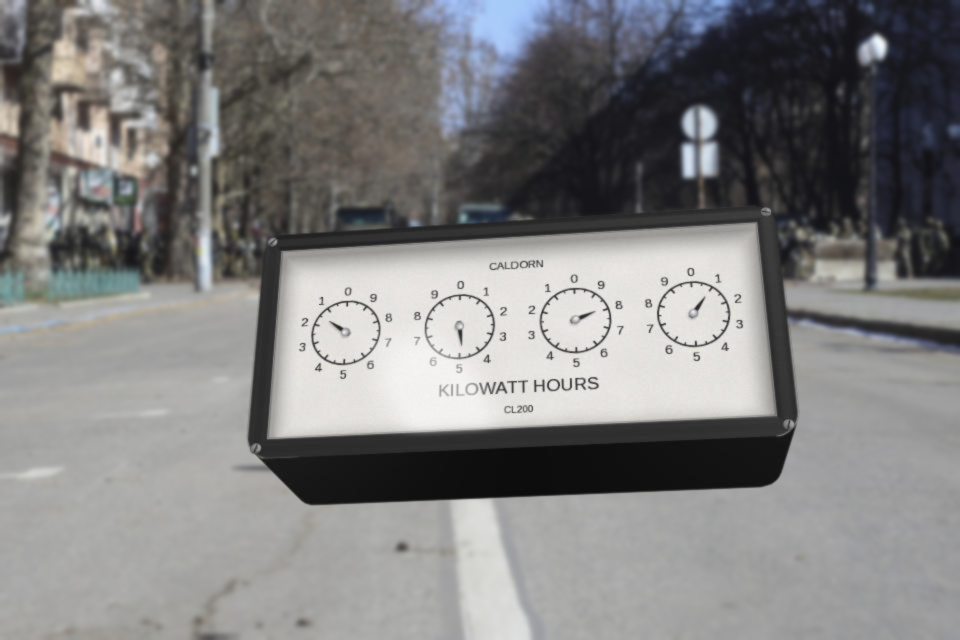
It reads 1481 kWh
